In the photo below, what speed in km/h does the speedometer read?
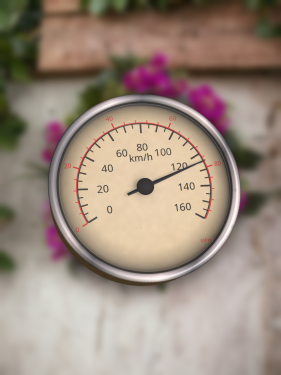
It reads 125 km/h
